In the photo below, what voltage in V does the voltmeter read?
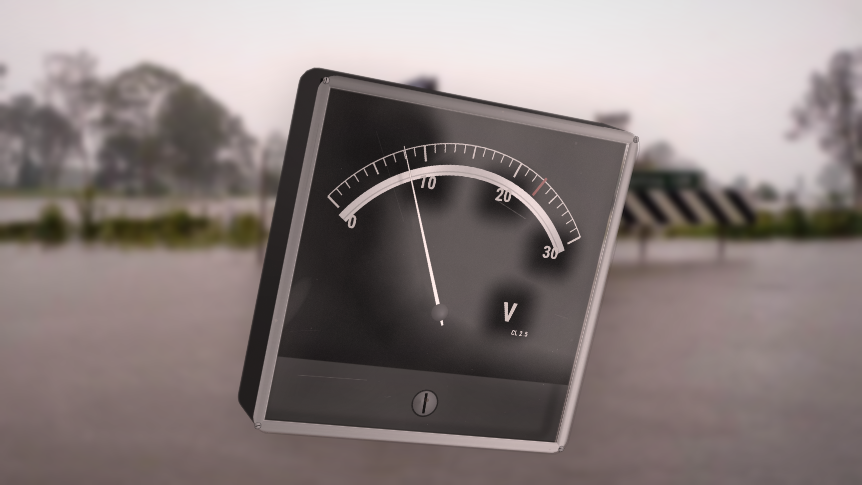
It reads 8 V
